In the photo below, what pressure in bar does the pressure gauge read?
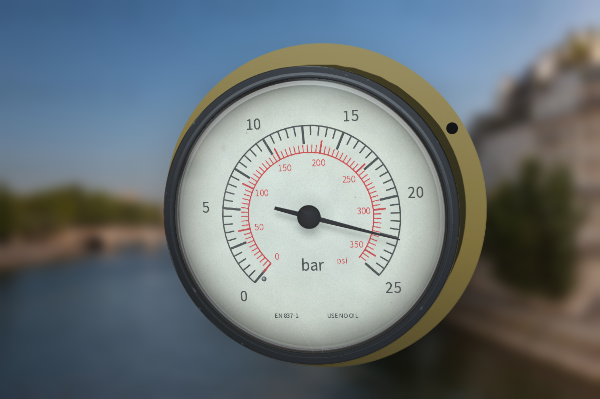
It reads 22.5 bar
